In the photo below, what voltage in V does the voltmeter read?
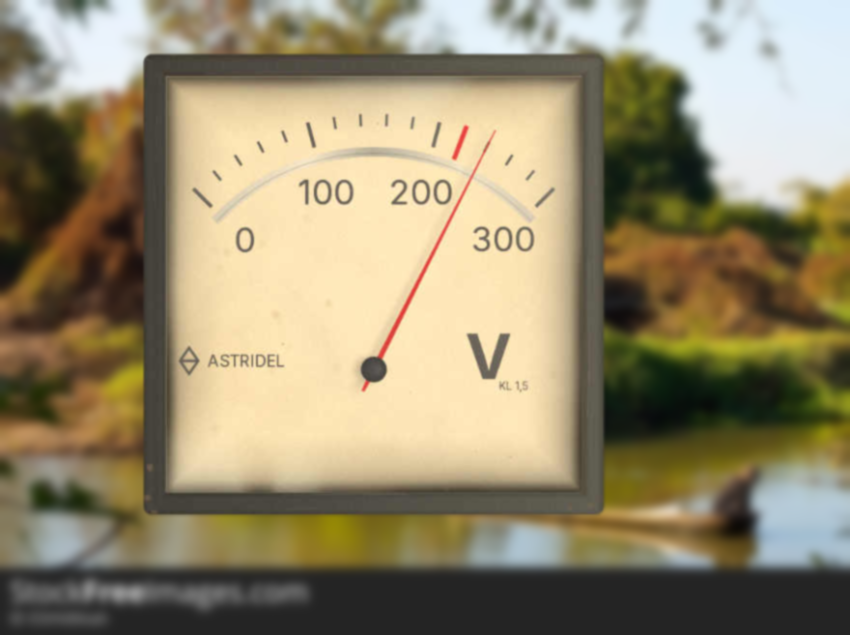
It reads 240 V
